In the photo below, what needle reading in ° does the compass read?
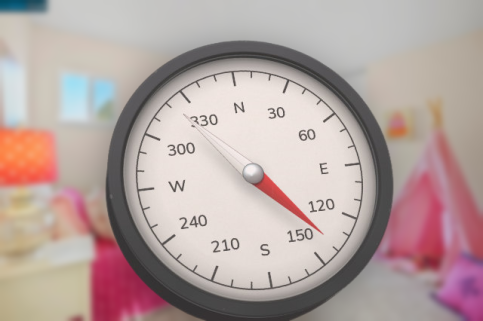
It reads 140 °
